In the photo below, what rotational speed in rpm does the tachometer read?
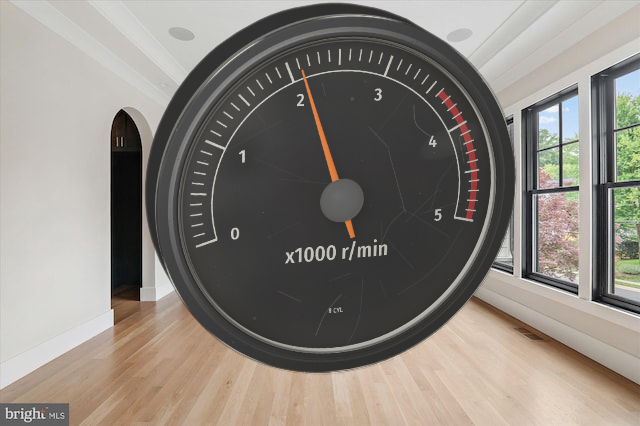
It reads 2100 rpm
